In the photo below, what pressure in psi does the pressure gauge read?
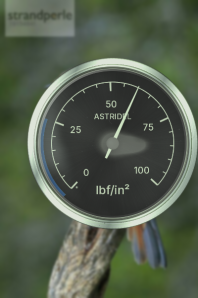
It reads 60 psi
